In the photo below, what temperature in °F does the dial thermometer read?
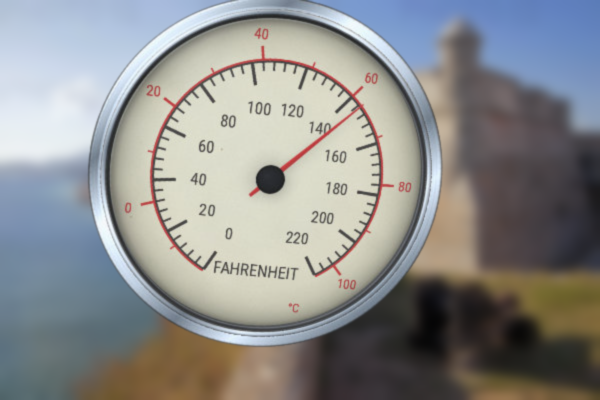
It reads 144 °F
